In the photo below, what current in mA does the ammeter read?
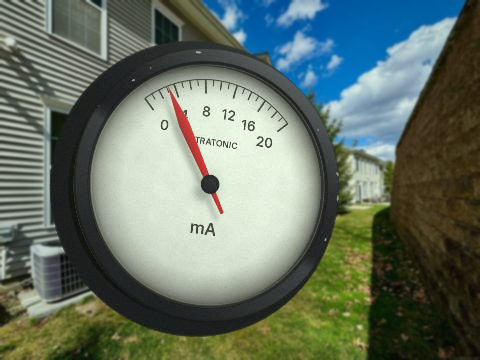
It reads 3 mA
